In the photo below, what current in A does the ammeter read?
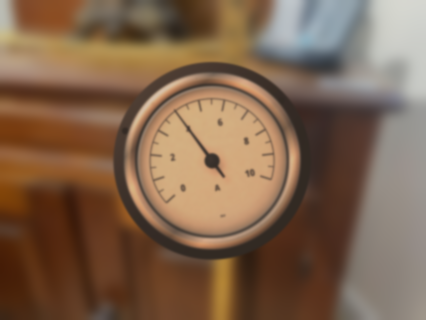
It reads 4 A
